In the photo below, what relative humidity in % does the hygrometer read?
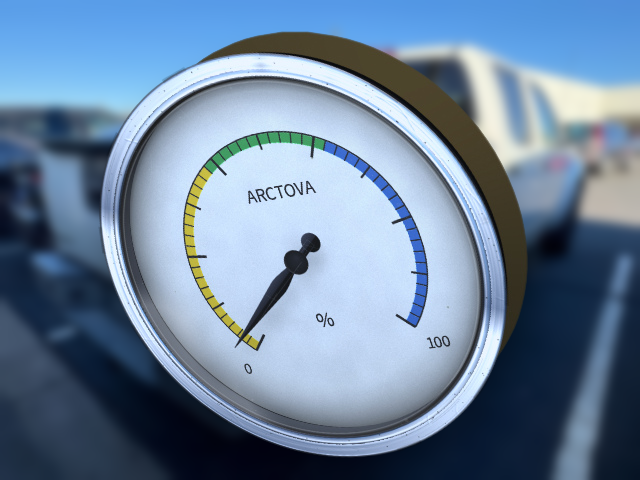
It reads 3 %
